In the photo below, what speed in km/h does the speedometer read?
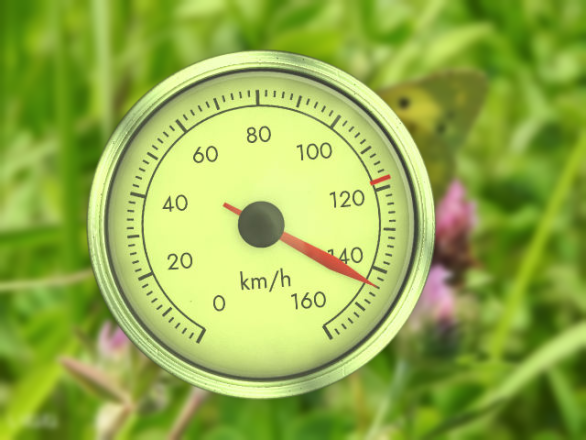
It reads 144 km/h
